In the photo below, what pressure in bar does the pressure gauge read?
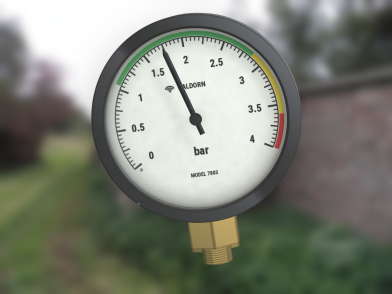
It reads 1.75 bar
